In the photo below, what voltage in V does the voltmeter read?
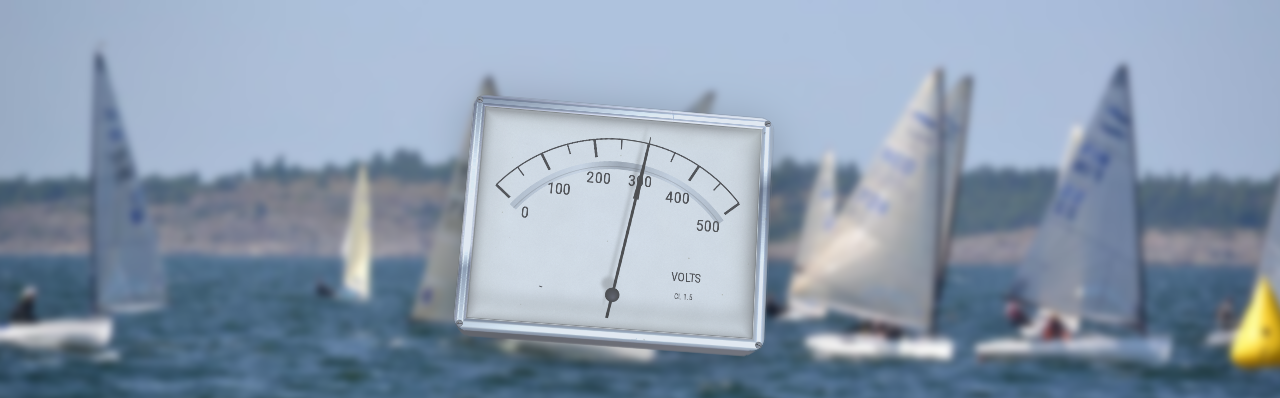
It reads 300 V
